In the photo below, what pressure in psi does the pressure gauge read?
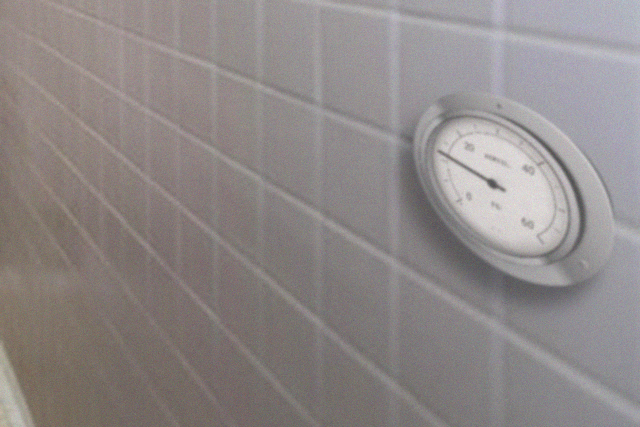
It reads 12.5 psi
